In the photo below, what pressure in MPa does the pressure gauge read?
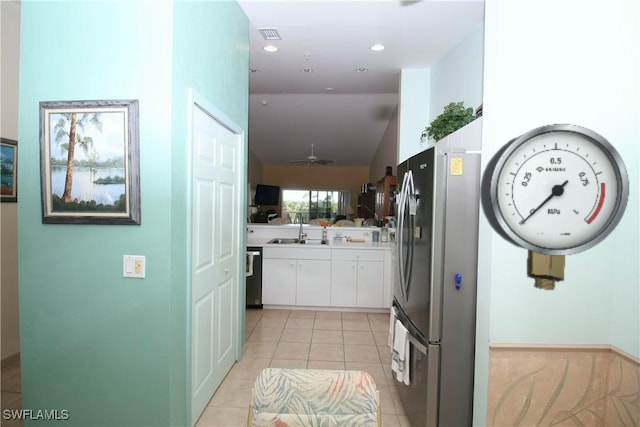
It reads 0 MPa
